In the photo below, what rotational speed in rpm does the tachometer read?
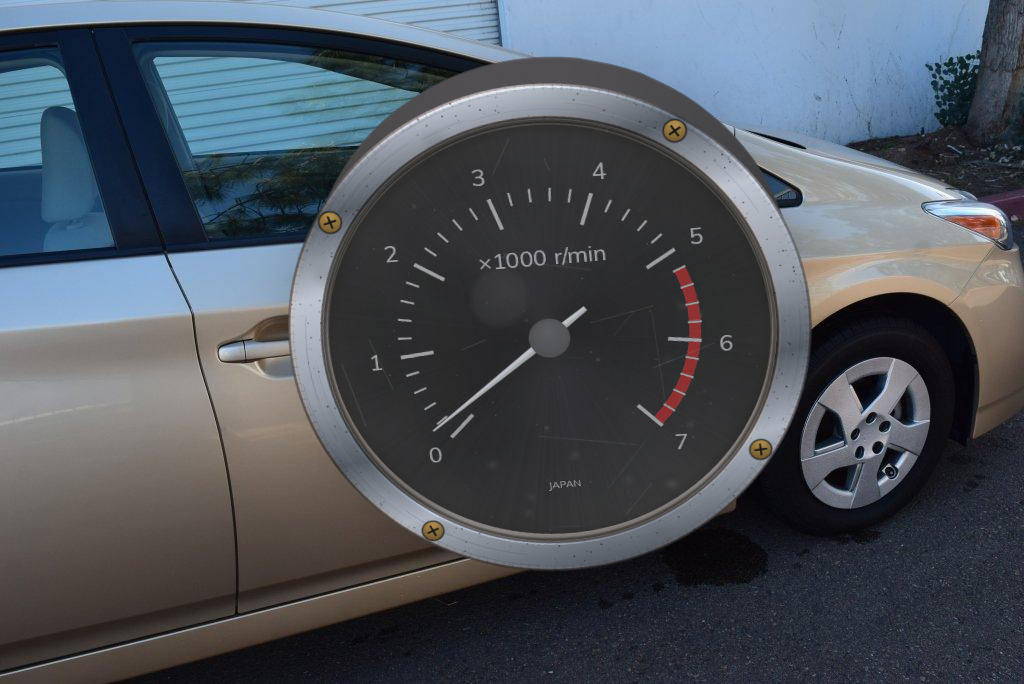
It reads 200 rpm
